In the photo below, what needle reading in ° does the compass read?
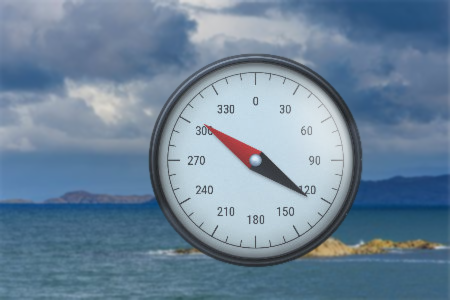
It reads 305 °
